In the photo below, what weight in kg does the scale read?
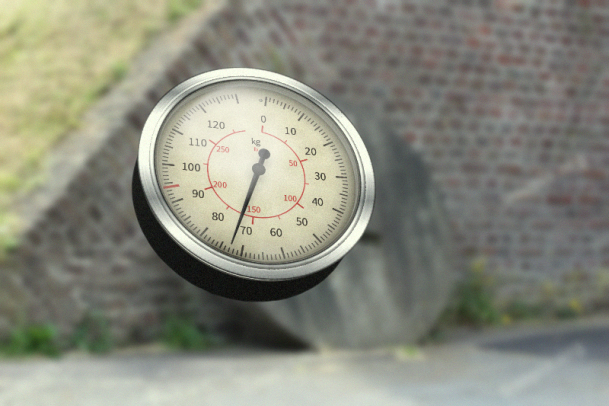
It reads 73 kg
